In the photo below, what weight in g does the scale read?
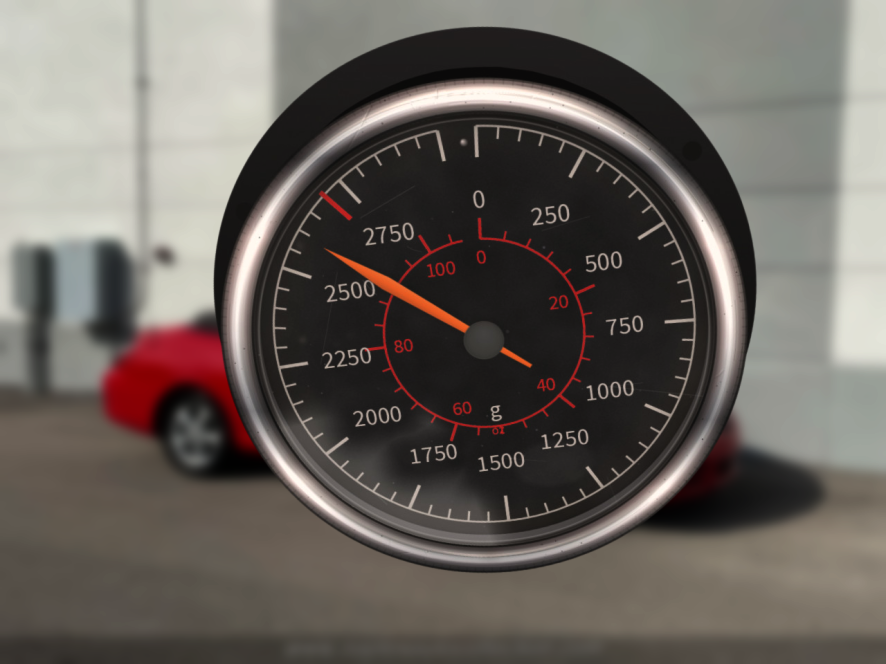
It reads 2600 g
